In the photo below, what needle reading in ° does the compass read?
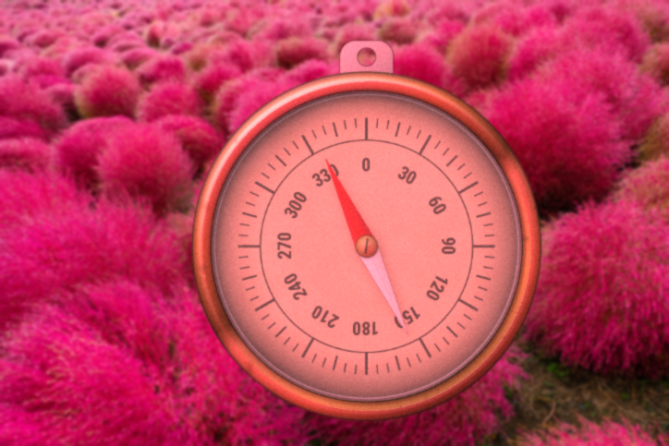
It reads 335 °
